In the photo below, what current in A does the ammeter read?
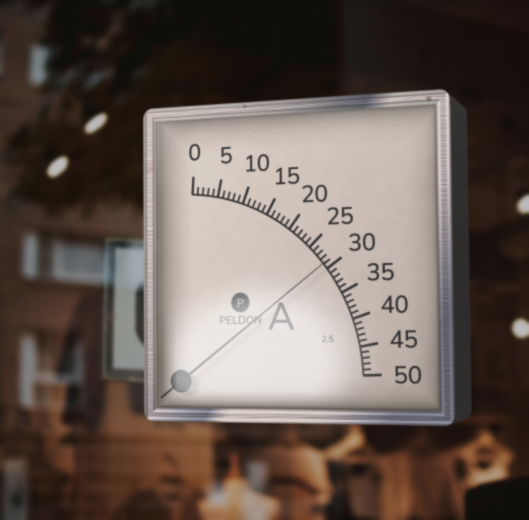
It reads 29 A
